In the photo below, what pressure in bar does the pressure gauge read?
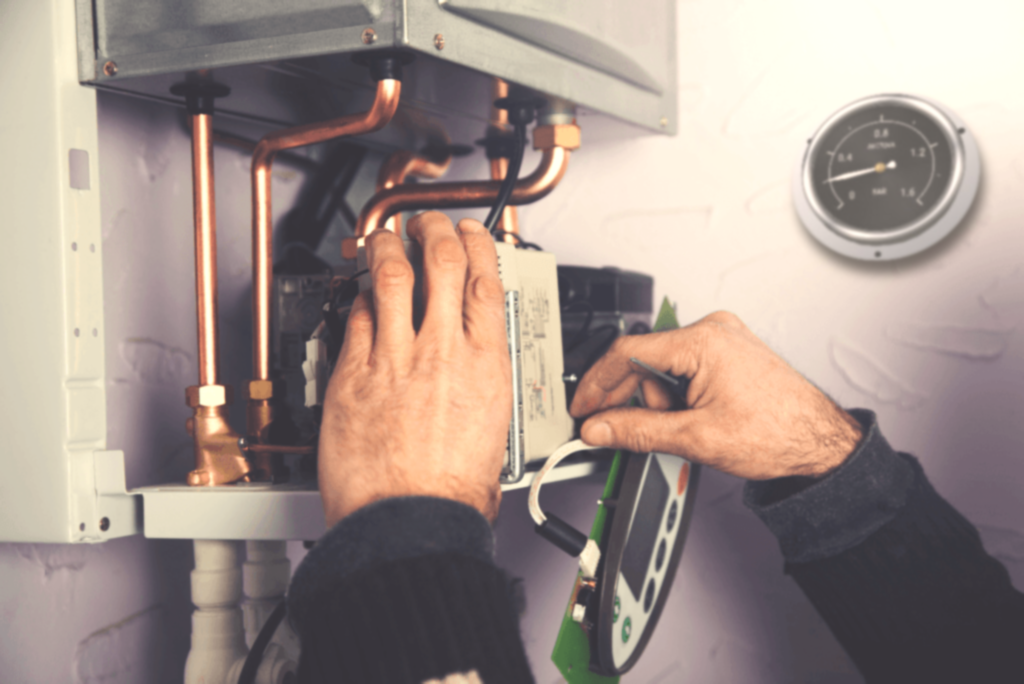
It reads 0.2 bar
